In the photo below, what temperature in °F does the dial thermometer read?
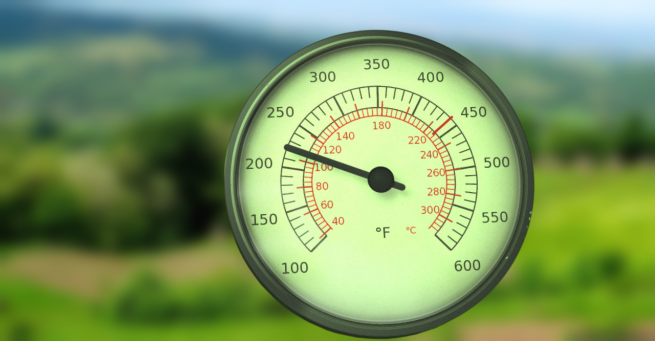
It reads 220 °F
